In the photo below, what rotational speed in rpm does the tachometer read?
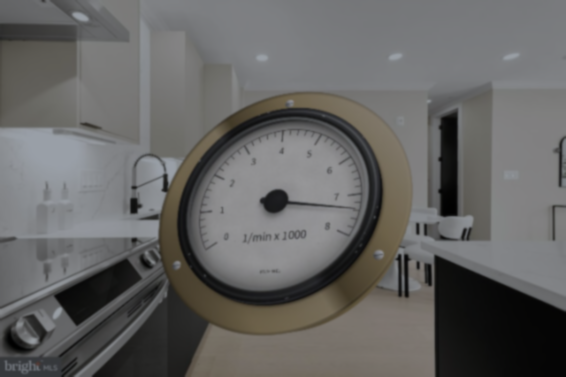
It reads 7400 rpm
